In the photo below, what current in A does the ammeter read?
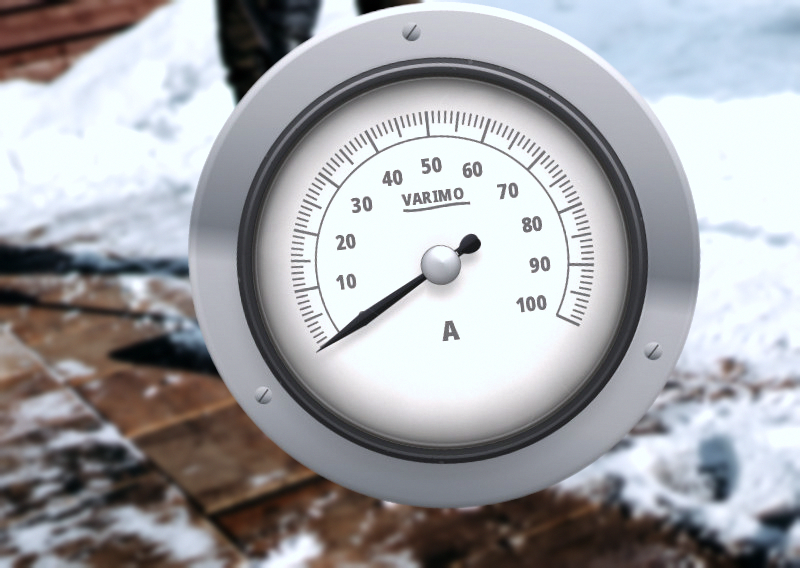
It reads 0 A
